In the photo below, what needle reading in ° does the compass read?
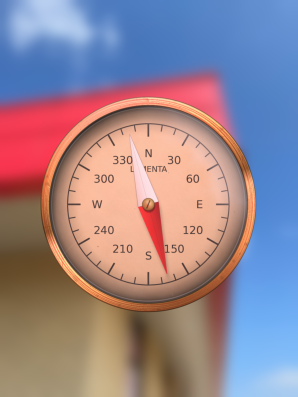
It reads 165 °
